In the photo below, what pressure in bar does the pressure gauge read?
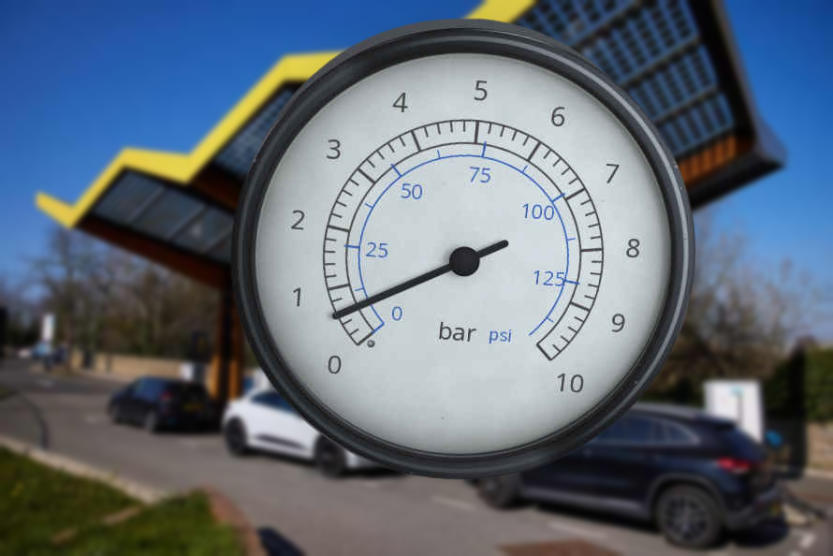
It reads 0.6 bar
